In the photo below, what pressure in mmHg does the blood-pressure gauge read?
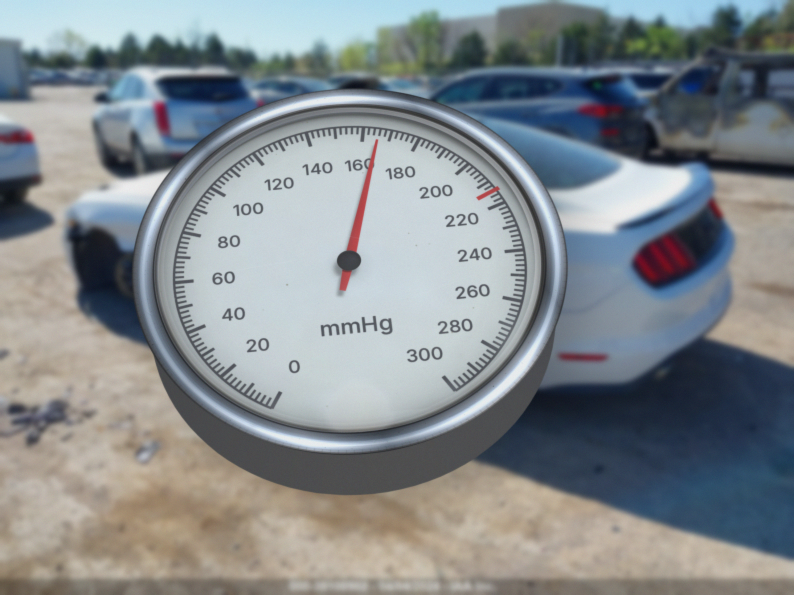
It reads 166 mmHg
